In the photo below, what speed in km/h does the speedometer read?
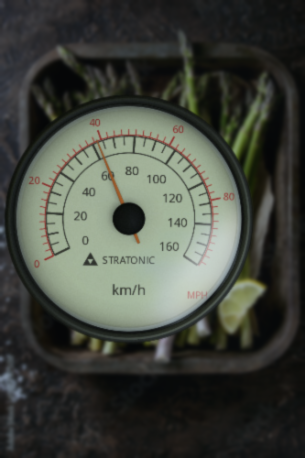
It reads 62.5 km/h
